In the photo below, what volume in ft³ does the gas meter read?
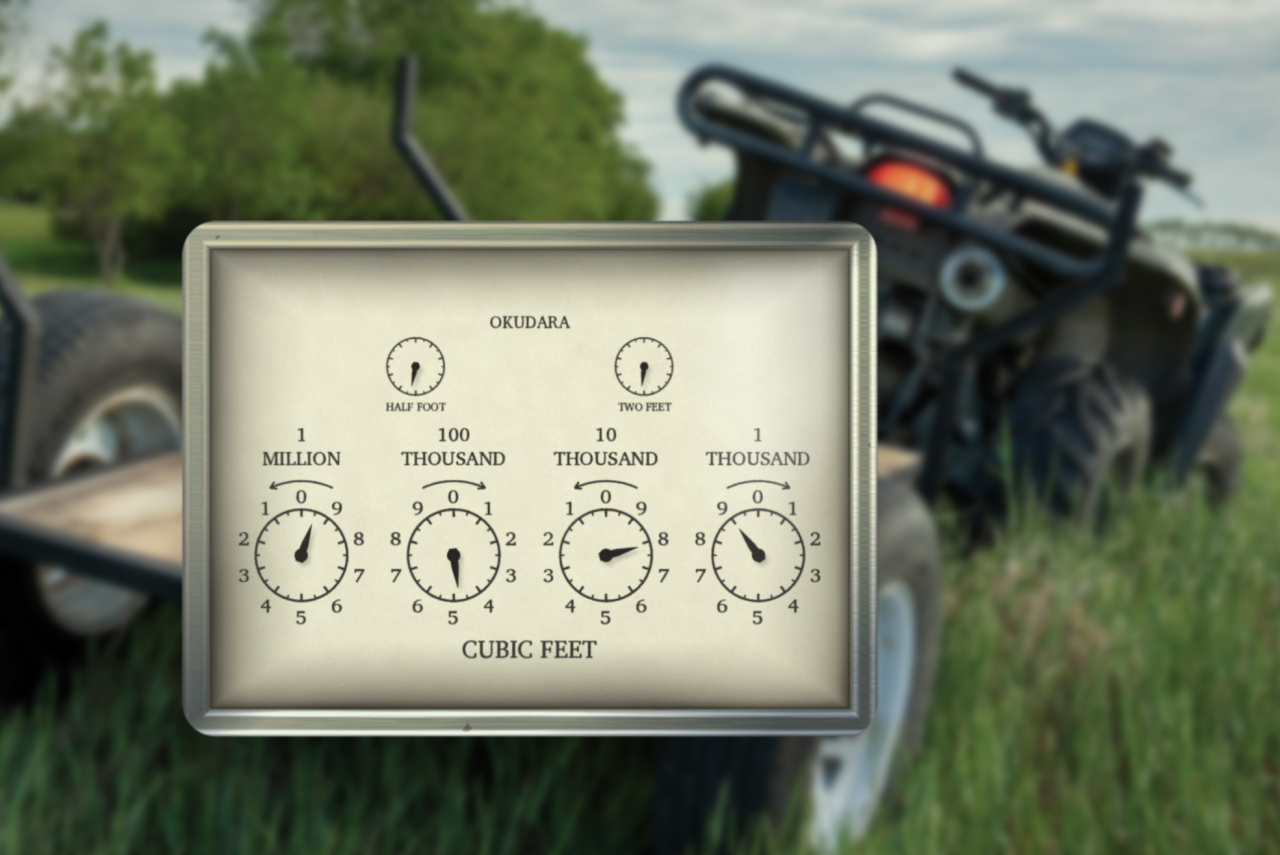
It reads 947900 ft³
